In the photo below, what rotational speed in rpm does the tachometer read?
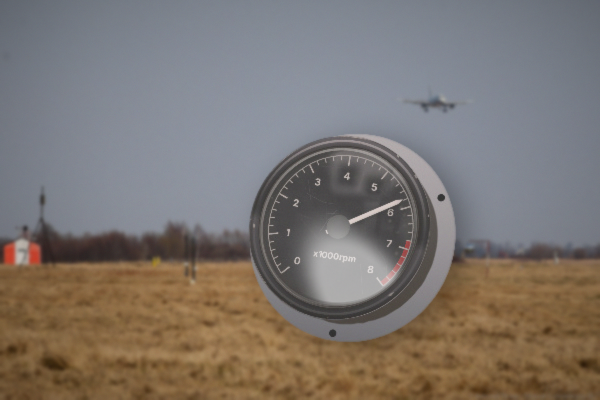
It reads 5800 rpm
